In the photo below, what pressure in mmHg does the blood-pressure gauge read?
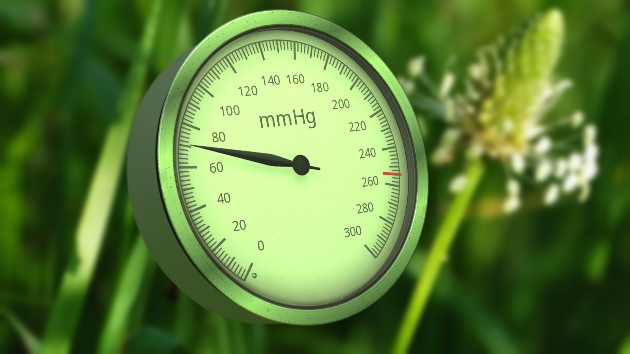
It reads 70 mmHg
